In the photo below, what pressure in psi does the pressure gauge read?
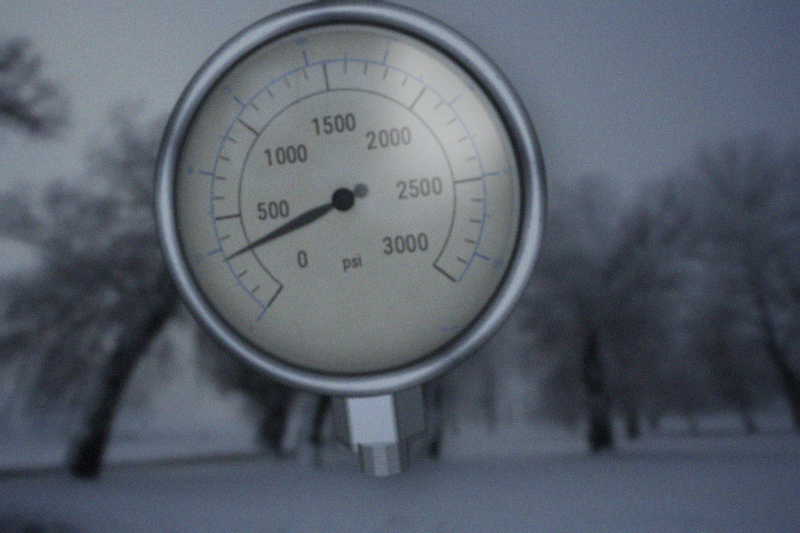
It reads 300 psi
